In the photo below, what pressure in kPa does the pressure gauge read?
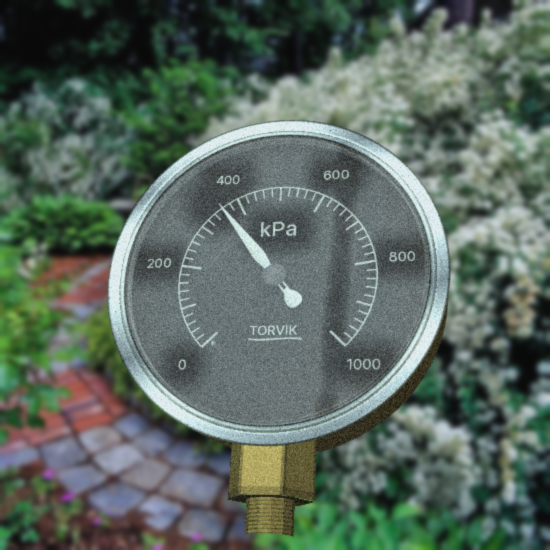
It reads 360 kPa
